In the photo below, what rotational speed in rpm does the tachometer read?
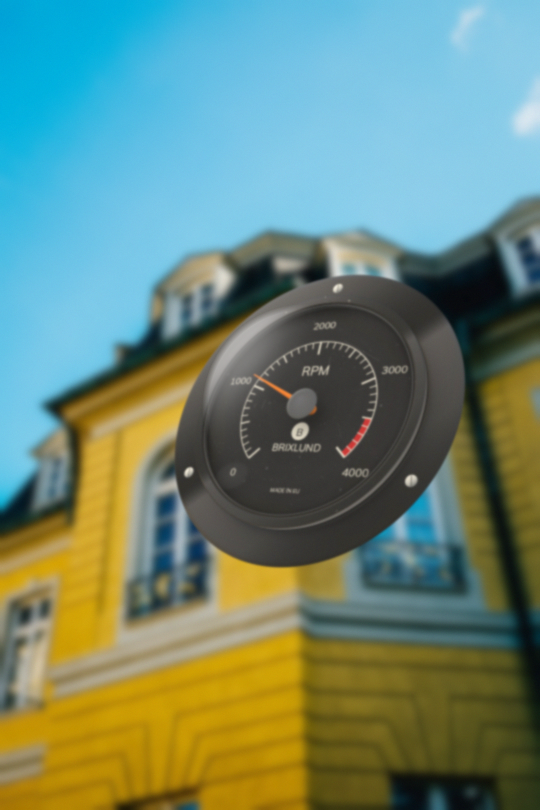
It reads 1100 rpm
